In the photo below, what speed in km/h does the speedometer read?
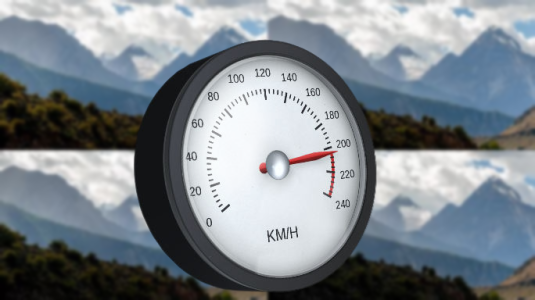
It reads 204 km/h
